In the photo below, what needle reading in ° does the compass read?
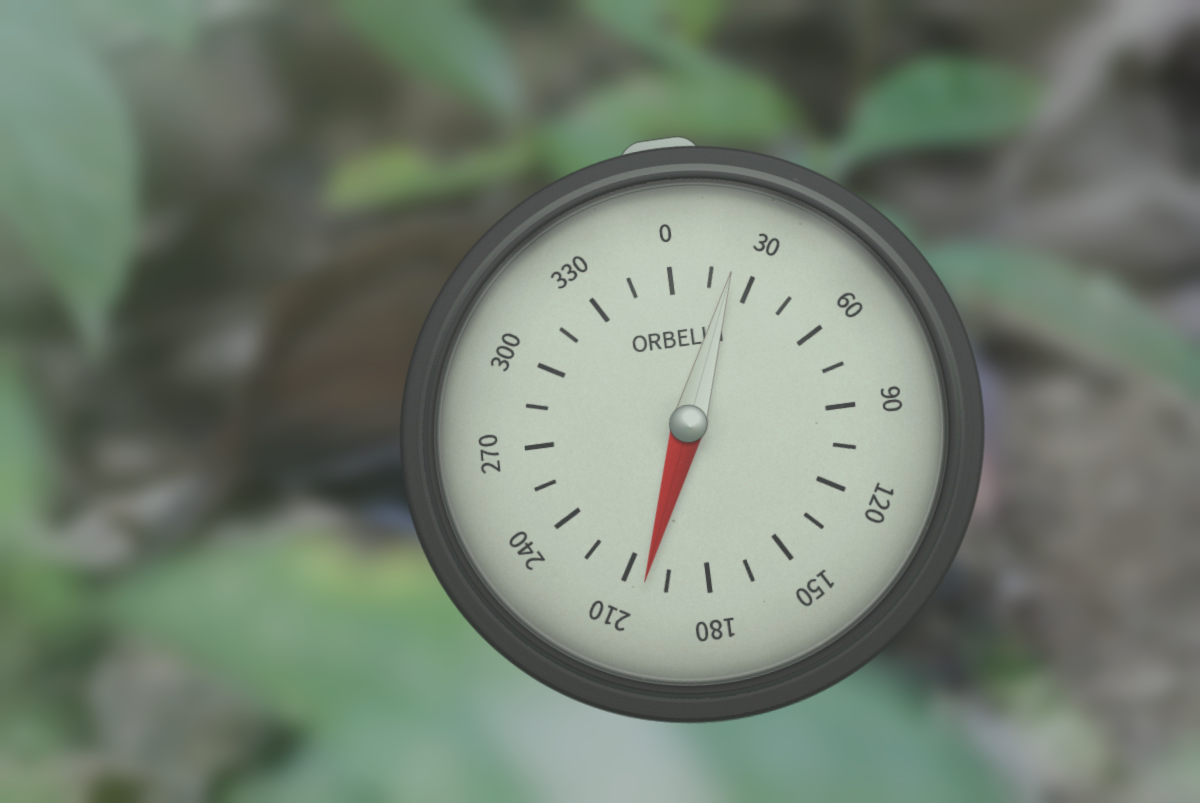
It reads 202.5 °
